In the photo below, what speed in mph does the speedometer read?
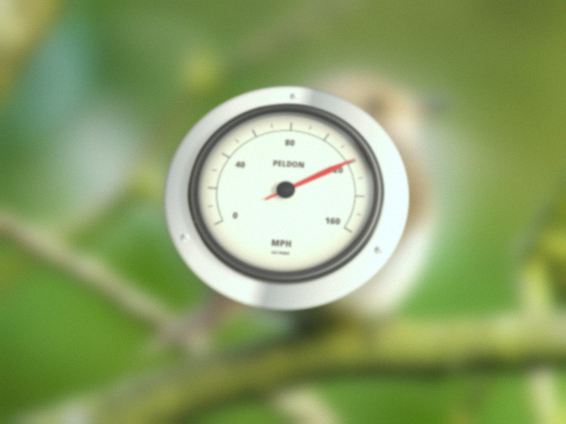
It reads 120 mph
